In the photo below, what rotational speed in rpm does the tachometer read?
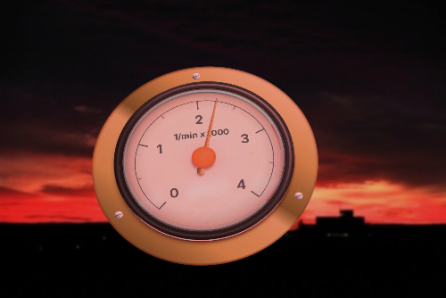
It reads 2250 rpm
